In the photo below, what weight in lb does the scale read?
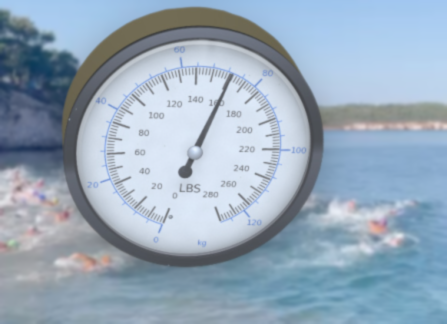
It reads 160 lb
